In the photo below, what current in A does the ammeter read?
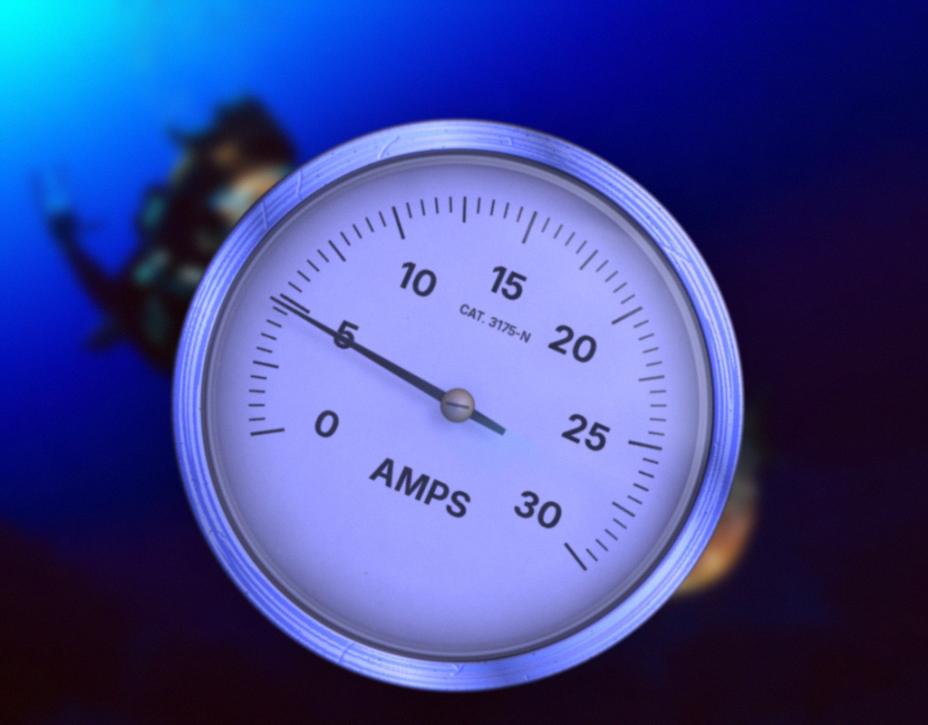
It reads 4.75 A
